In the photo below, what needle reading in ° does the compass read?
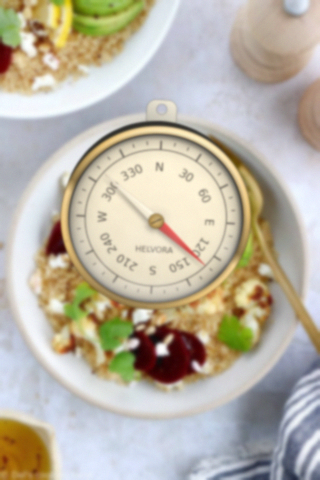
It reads 130 °
